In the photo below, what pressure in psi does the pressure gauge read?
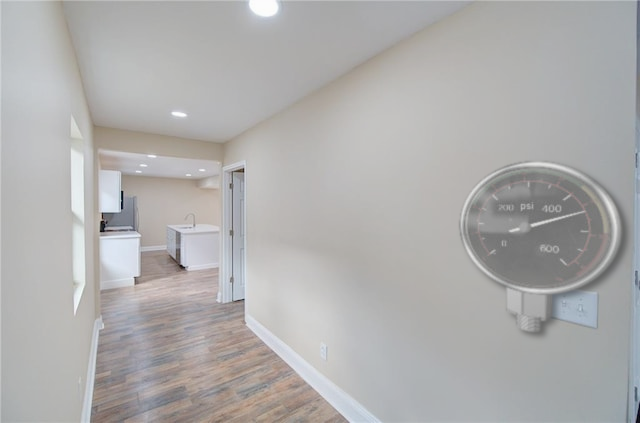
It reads 450 psi
